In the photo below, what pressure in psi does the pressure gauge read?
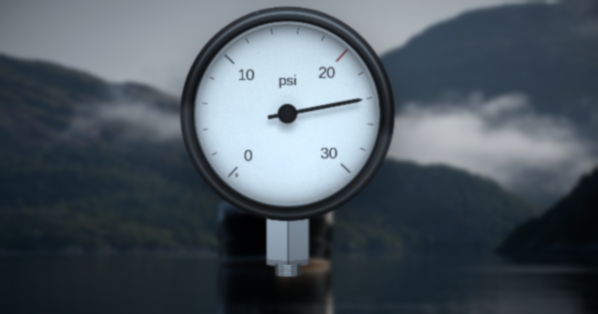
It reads 24 psi
